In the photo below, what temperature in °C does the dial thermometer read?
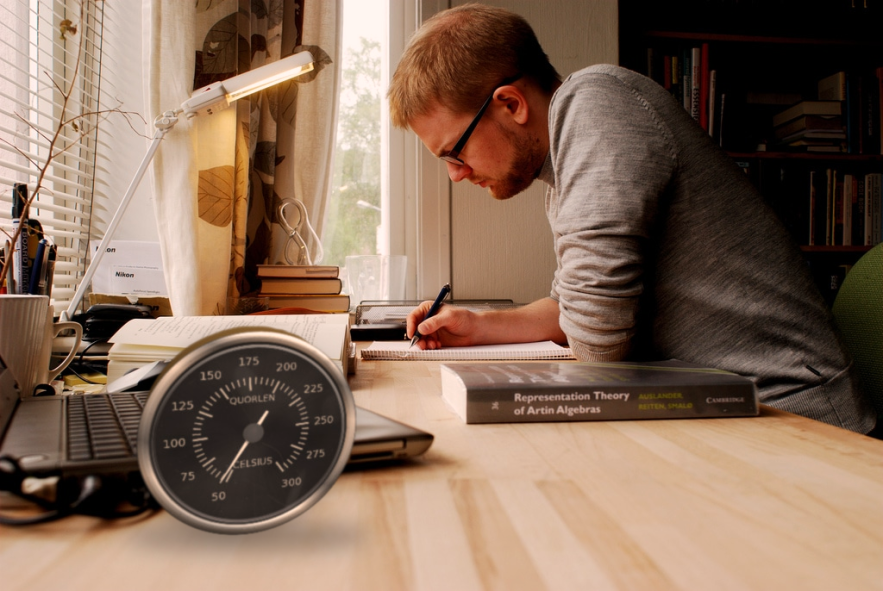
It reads 55 °C
